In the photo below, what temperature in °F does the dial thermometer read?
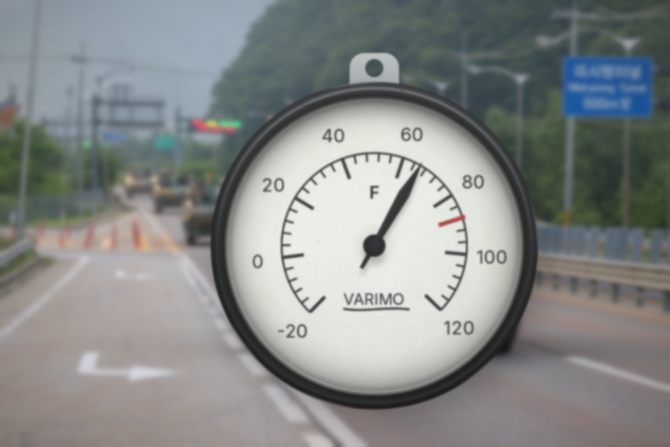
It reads 66 °F
